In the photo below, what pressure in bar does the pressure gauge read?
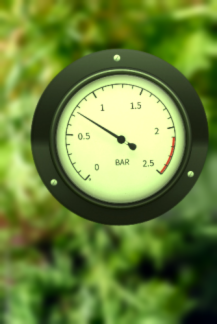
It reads 0.75 bar
